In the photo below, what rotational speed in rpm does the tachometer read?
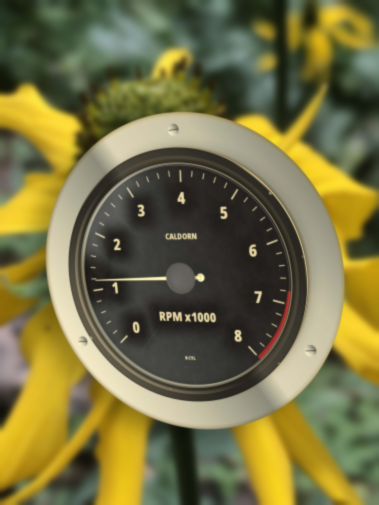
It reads 1200 rpm
